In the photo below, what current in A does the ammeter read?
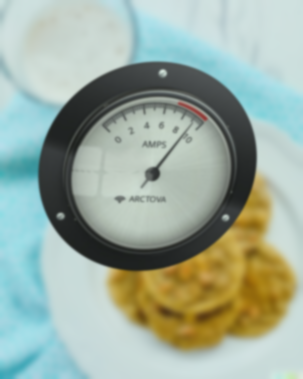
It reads 9 A
